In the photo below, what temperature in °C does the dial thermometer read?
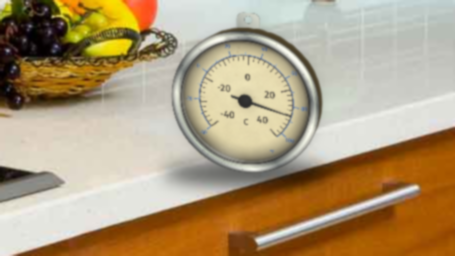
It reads 30 °C
